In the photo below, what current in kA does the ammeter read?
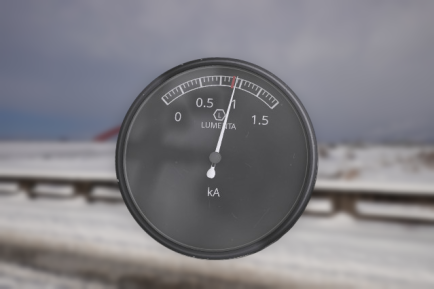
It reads 0.95 kA
